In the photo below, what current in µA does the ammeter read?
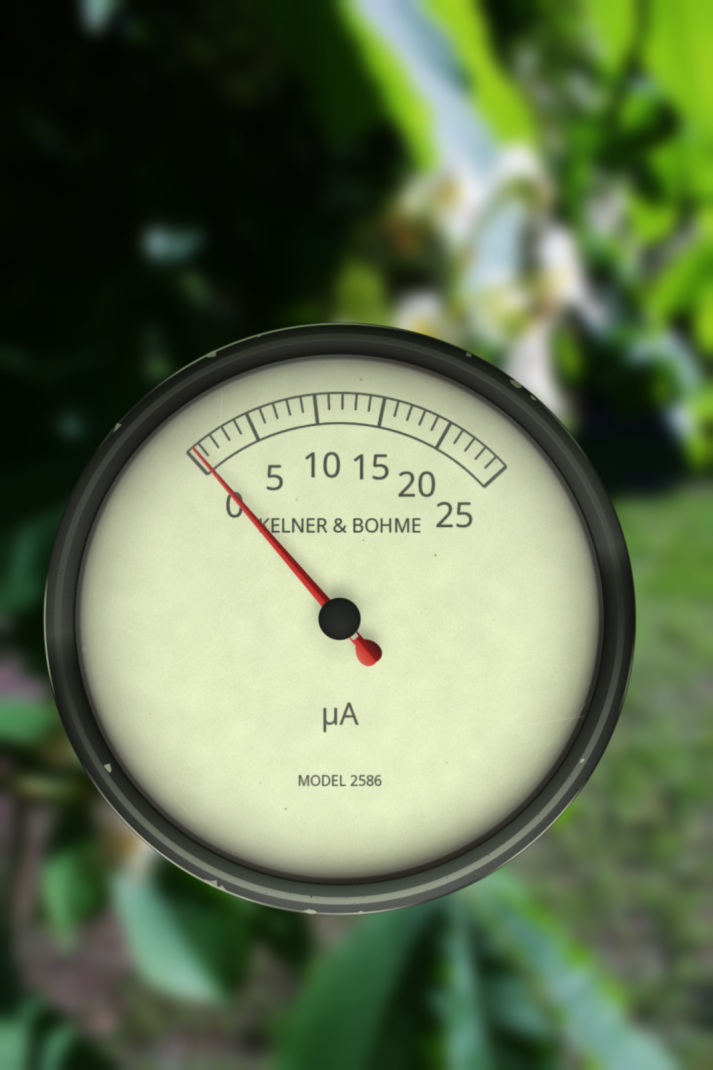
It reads 0.5 µA
